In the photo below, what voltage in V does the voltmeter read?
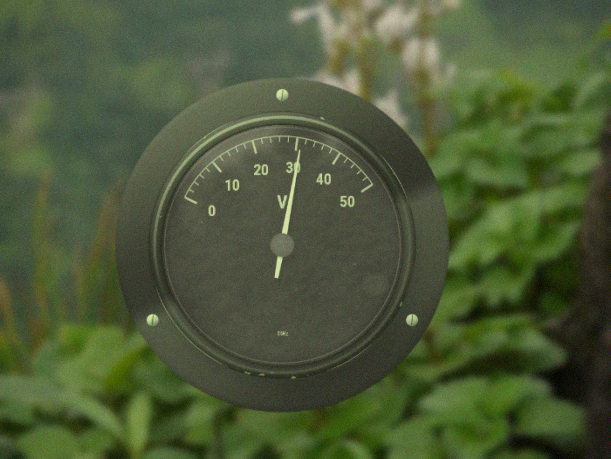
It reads 31 V
